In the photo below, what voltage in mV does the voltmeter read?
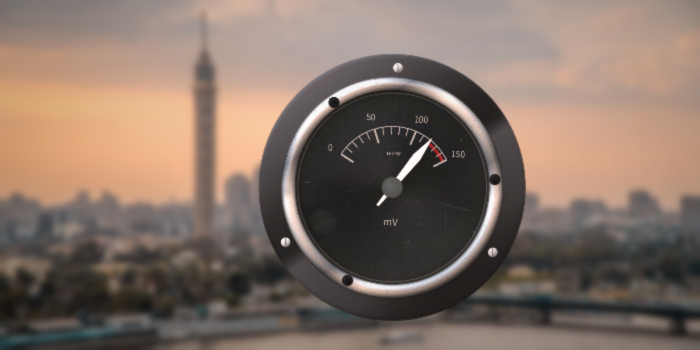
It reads 120 mV
